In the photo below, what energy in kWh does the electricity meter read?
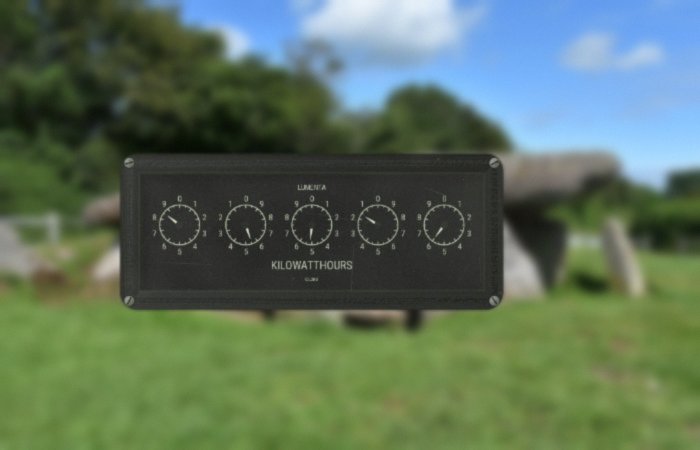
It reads 85516 kWh
